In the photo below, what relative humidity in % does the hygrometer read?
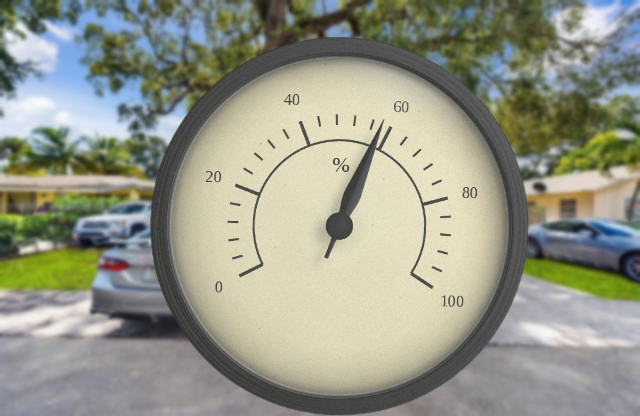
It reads 58 %
